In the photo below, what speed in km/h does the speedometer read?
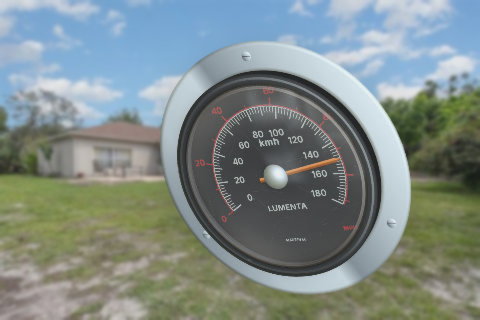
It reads 150 km/h
